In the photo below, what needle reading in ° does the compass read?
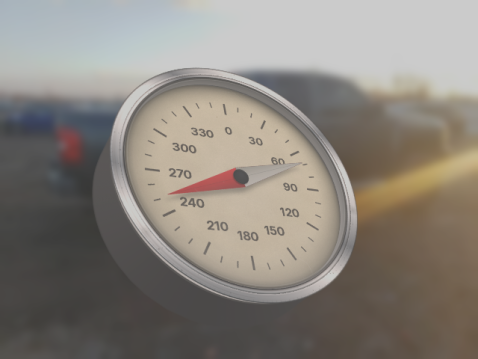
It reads 250 °
